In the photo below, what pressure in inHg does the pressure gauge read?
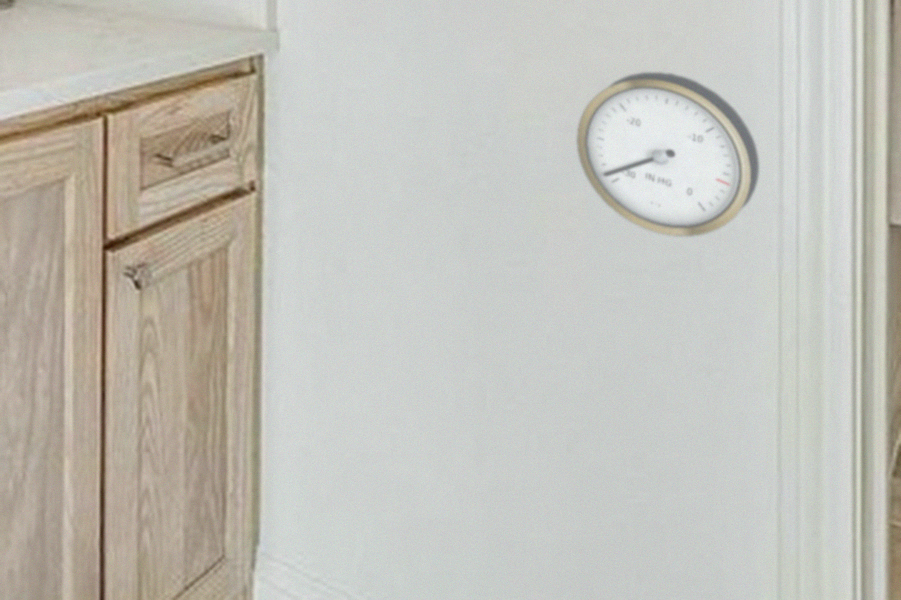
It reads -29 inHg
